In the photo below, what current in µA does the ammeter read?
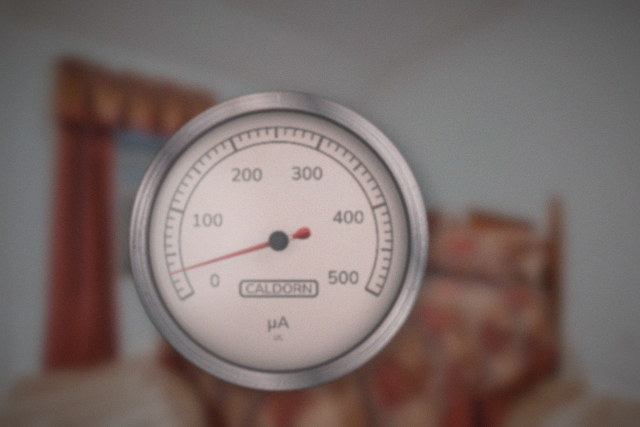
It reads 30 µA
